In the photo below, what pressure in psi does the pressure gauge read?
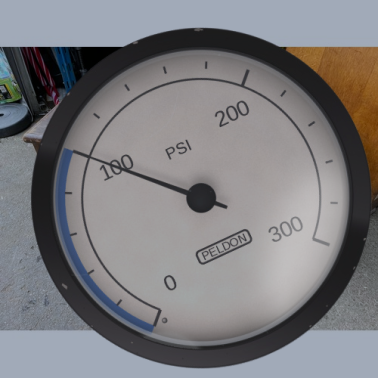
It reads 100 psi
